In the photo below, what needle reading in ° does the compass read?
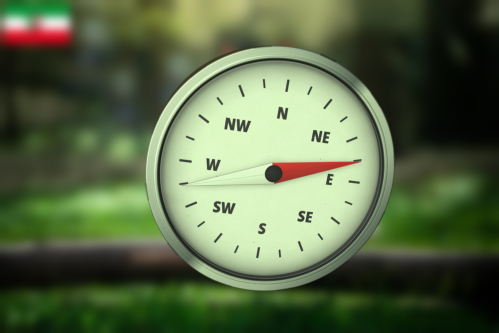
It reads 75 °
